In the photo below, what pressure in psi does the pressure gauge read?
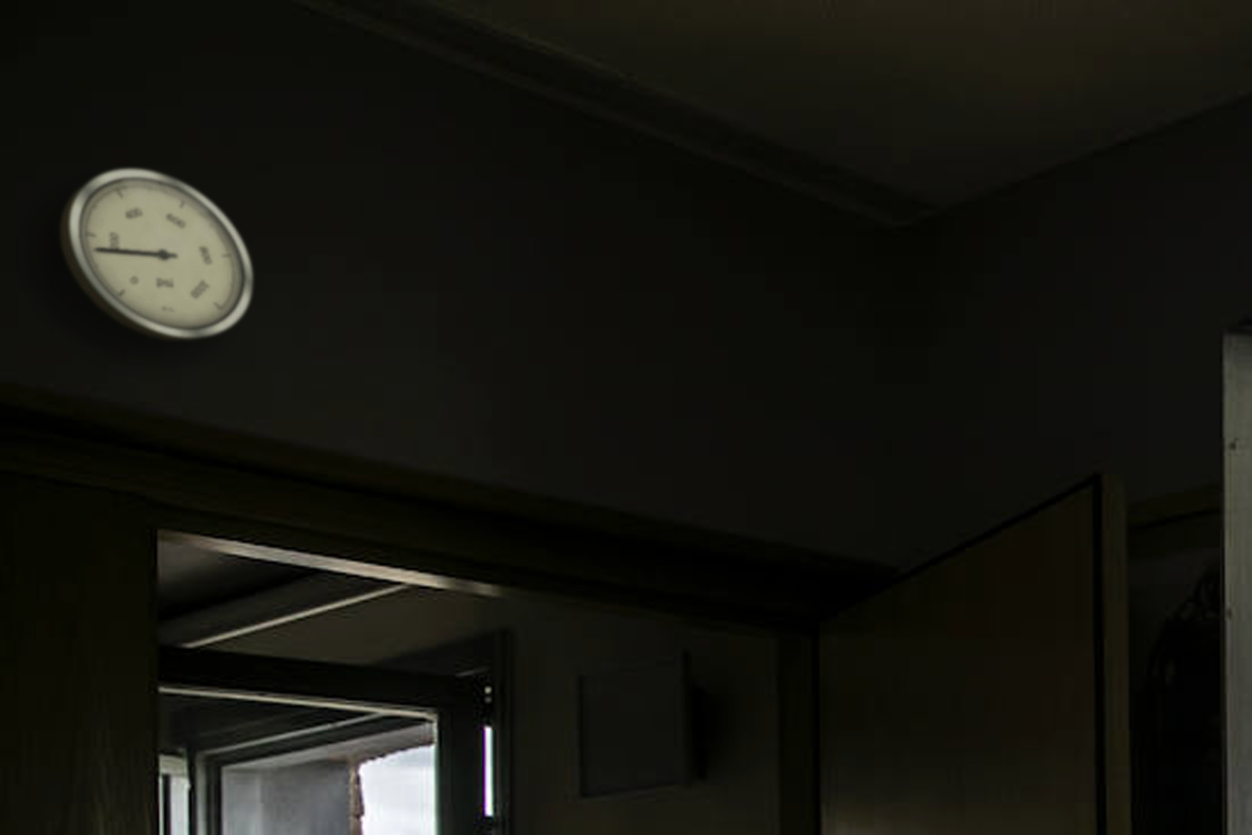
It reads 150 psi
